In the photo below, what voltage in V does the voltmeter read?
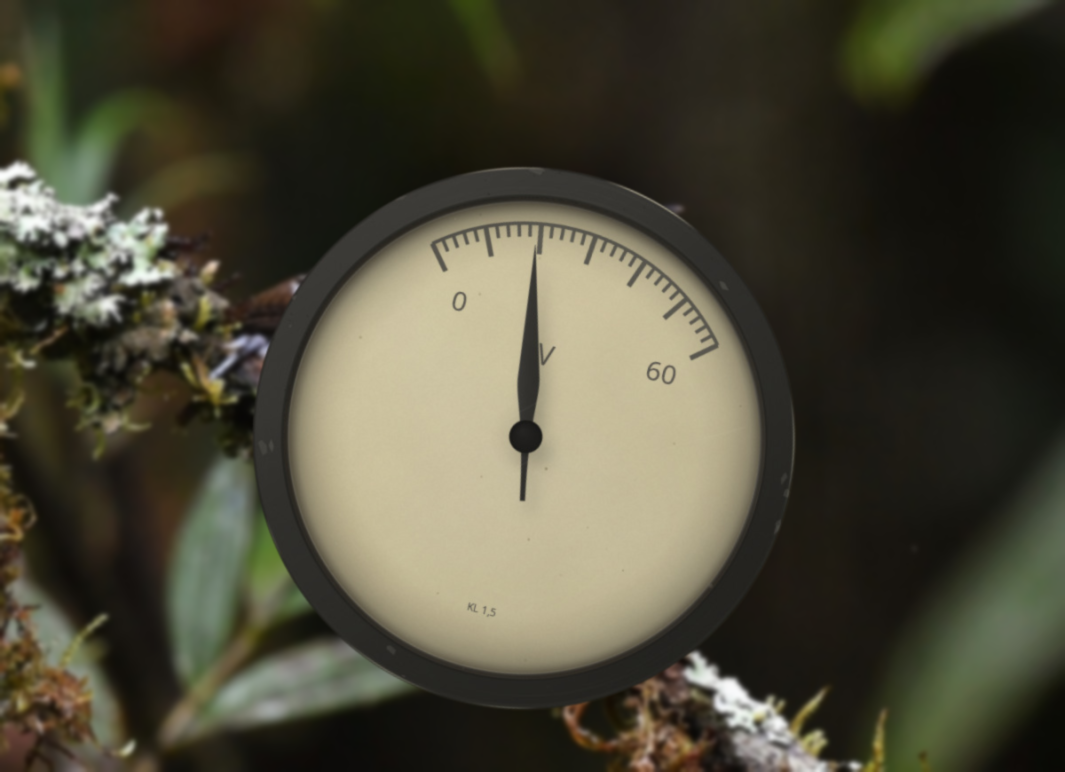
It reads 19 V
